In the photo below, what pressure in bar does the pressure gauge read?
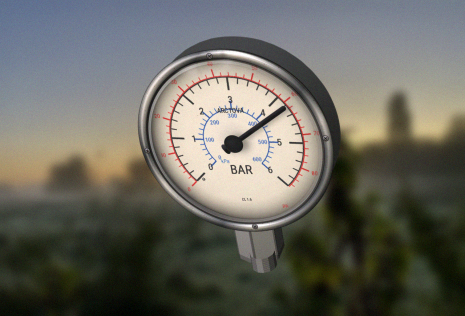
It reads 4.2 bar
